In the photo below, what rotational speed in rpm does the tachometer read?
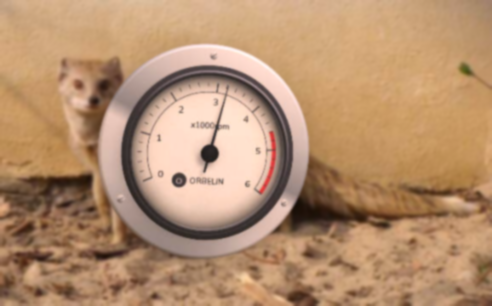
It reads 3200 rpm
